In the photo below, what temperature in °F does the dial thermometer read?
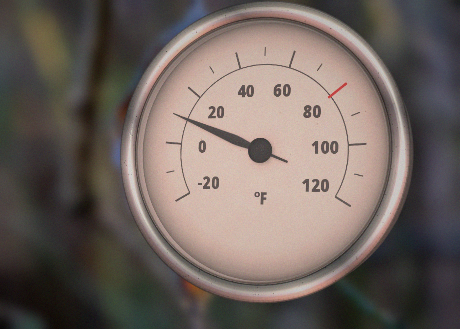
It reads 10 °F
